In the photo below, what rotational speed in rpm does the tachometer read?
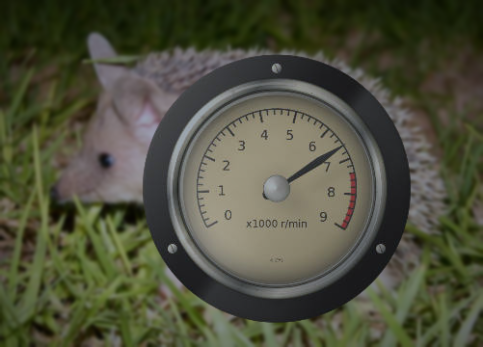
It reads 6600 rpm
